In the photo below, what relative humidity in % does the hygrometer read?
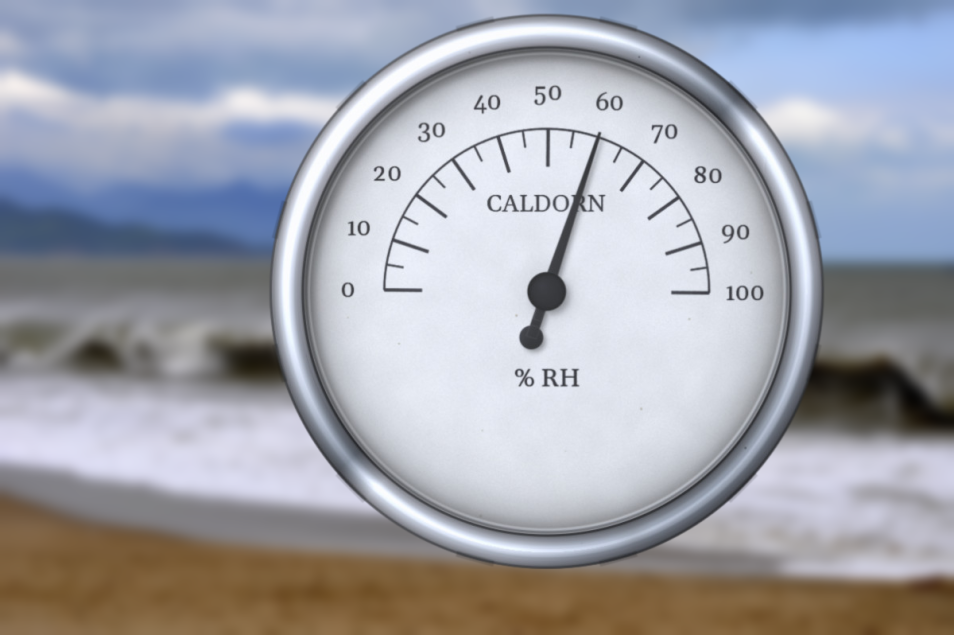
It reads 60 %
